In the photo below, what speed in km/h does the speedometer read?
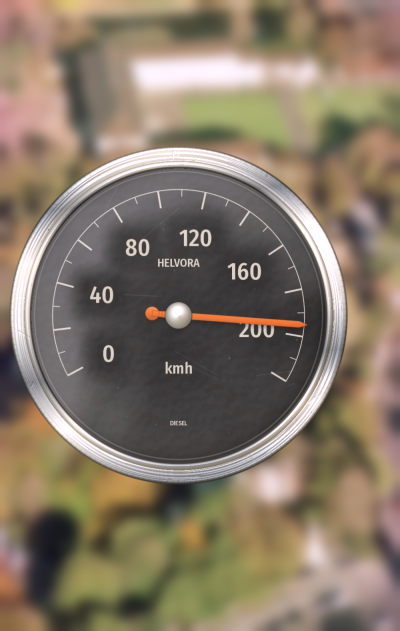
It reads 195 km/h
